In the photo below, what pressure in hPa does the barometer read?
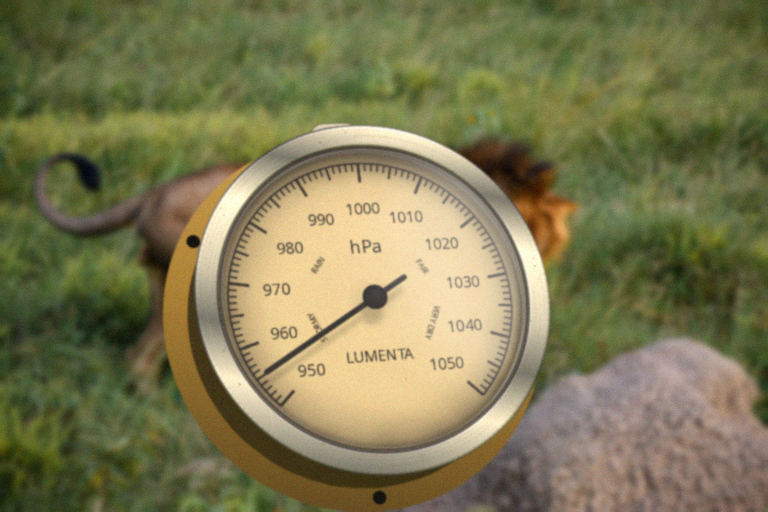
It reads 955 hPa
